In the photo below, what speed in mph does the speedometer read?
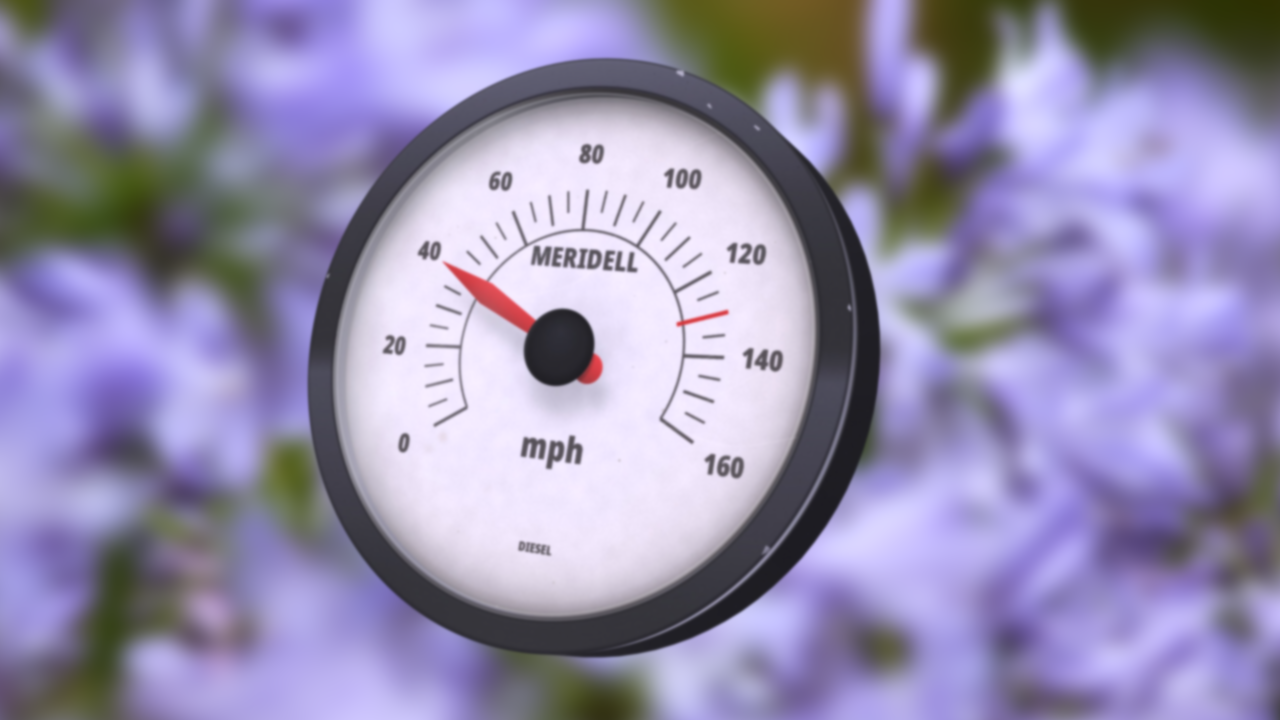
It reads 40 mph
